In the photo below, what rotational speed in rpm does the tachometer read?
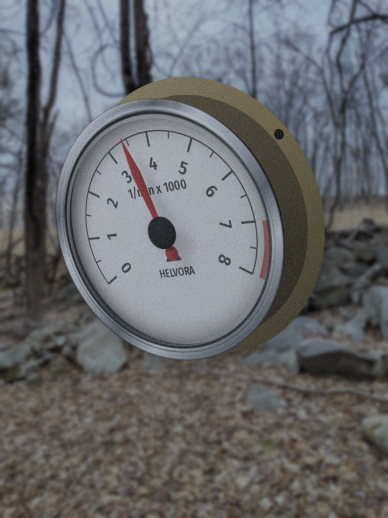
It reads 3500 rpm
